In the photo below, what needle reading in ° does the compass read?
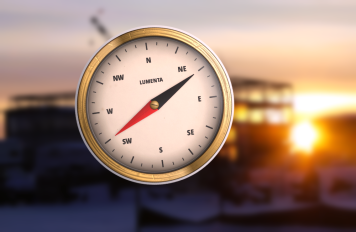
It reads 240 °
